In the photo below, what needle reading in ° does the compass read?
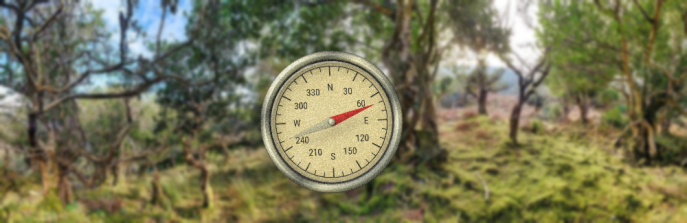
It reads 70 °
